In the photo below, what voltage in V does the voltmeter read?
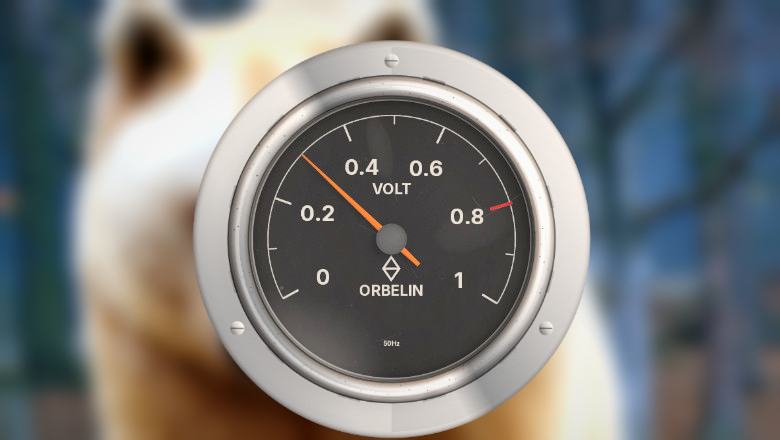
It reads 0.3 V
